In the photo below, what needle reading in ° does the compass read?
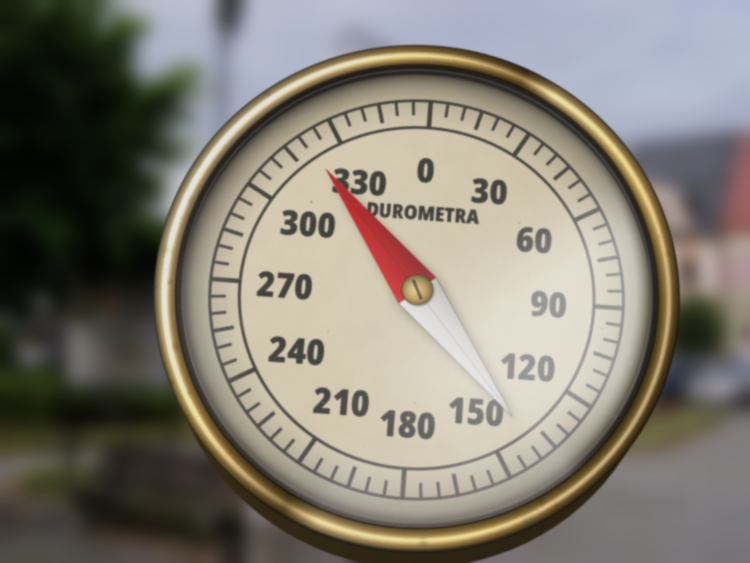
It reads 320 °
